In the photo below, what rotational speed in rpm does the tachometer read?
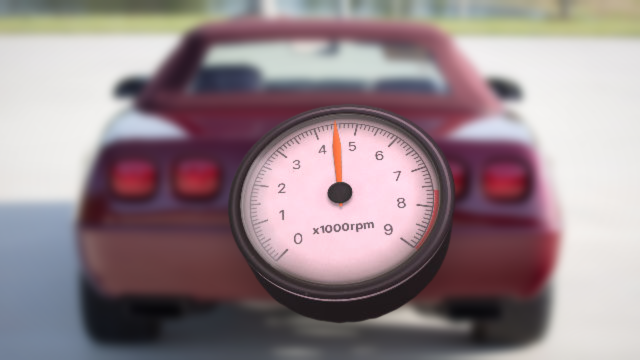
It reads 4500 rpm
